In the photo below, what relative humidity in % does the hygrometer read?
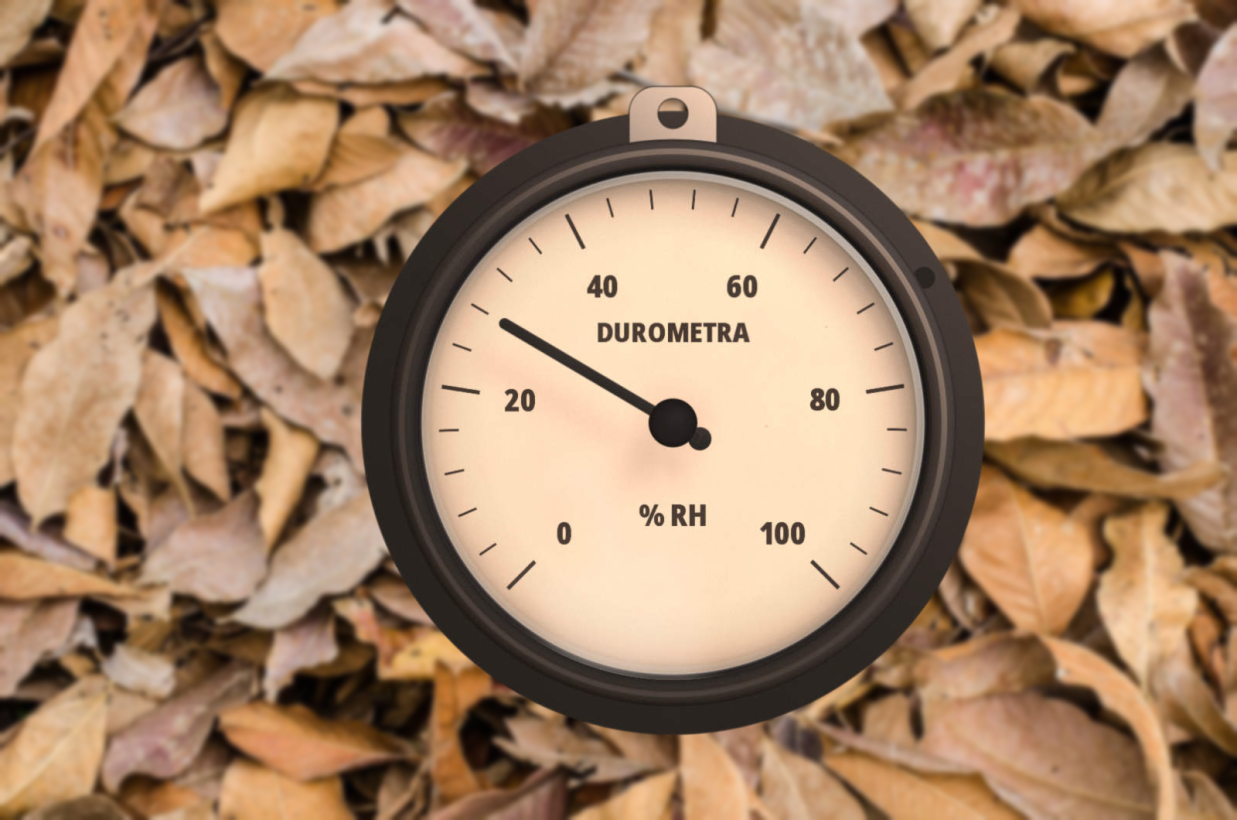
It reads 28 %
